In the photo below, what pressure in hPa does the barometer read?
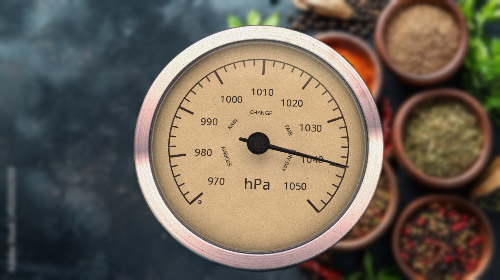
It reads 1040 hPa
